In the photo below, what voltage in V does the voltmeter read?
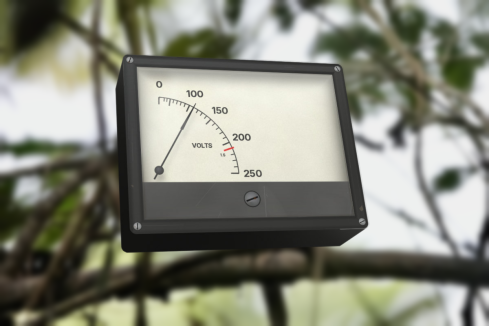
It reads 110 V
